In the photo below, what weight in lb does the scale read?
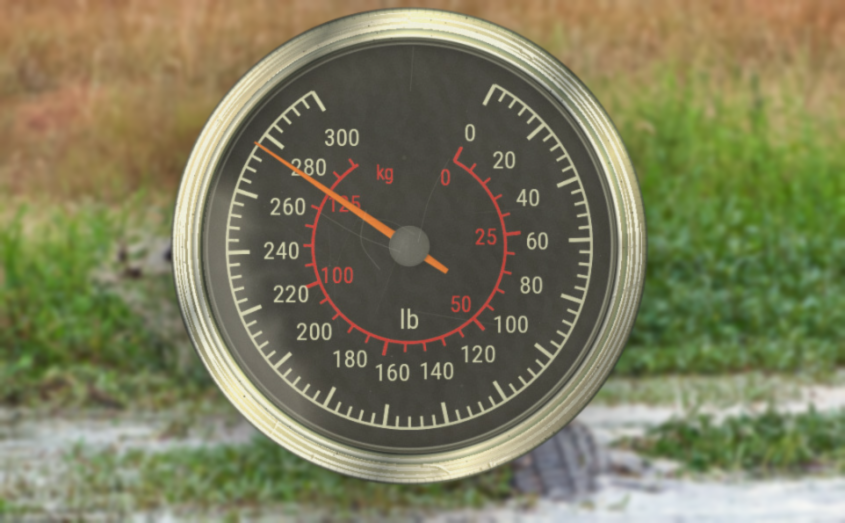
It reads 276 lb
